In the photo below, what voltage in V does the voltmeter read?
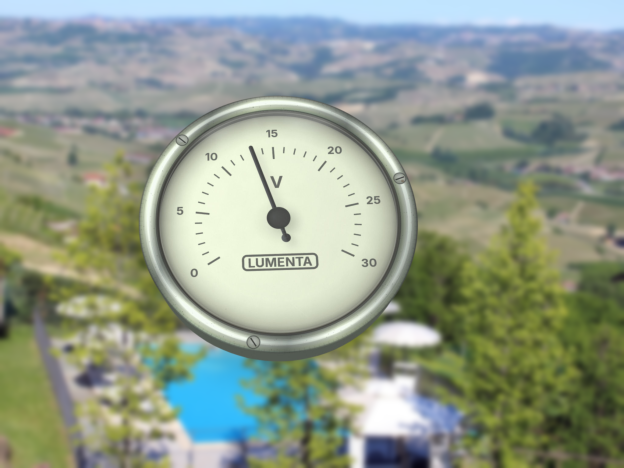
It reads 13 V
